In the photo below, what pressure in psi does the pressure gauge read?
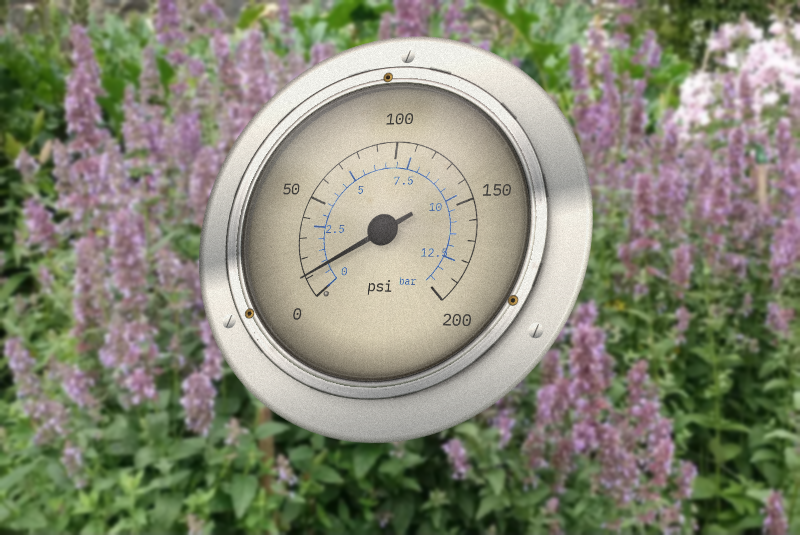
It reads 10 psi
